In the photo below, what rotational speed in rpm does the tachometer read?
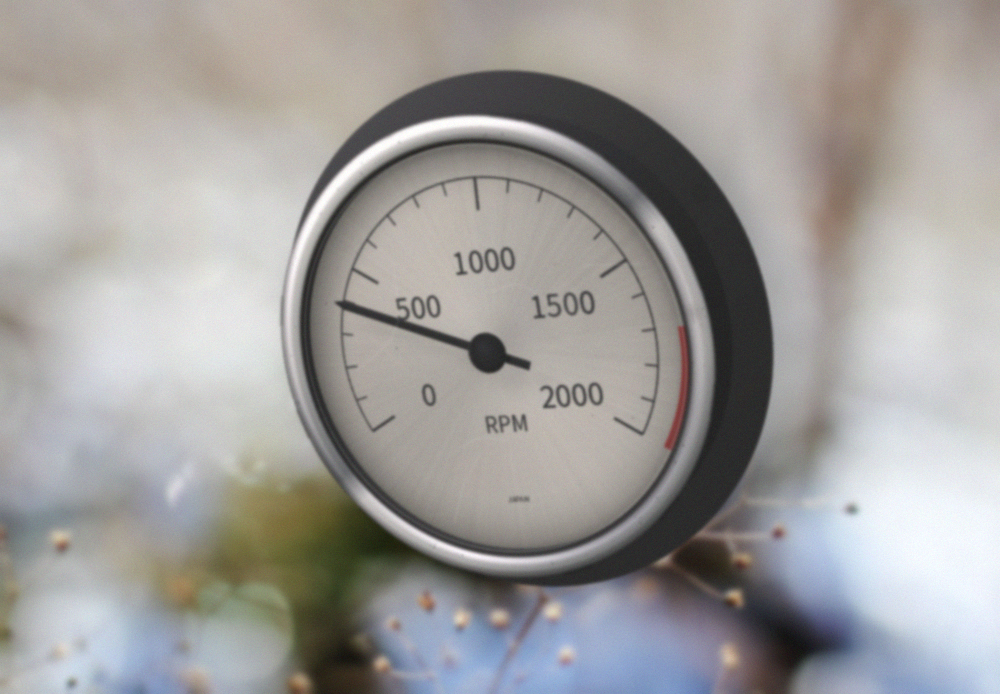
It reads 400 rpm
